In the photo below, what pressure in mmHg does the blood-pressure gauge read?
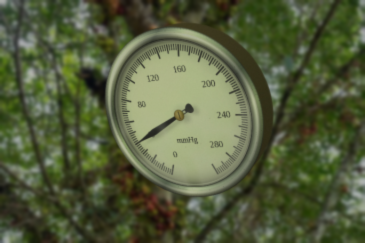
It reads 40 mmHg
